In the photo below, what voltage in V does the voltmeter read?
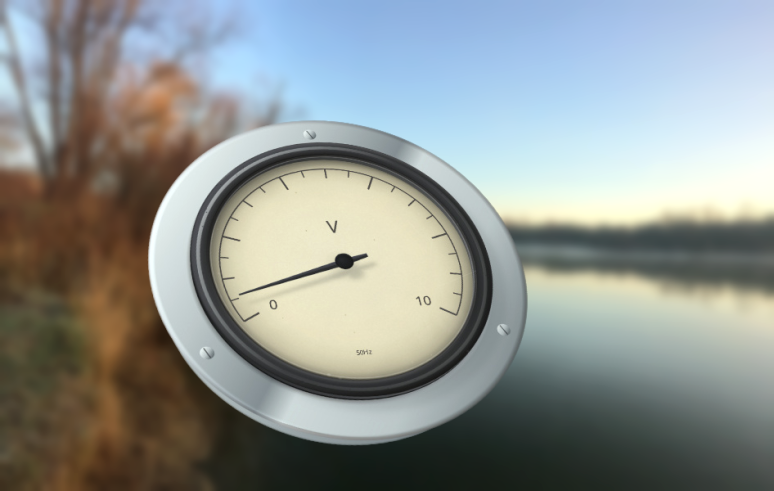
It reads 0.5 V
